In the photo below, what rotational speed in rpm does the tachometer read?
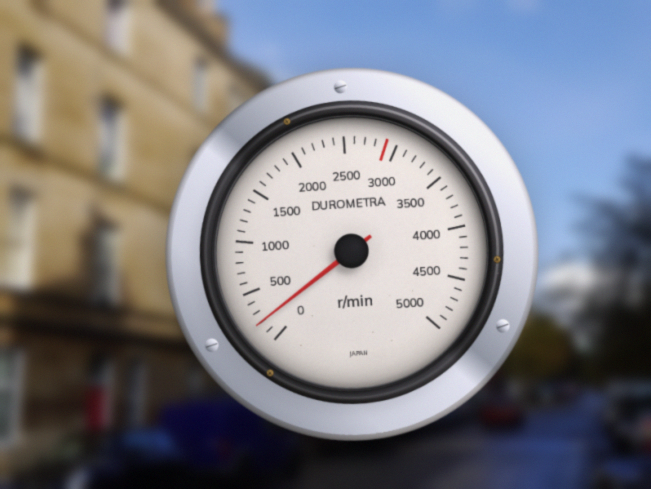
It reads 200 rpm
